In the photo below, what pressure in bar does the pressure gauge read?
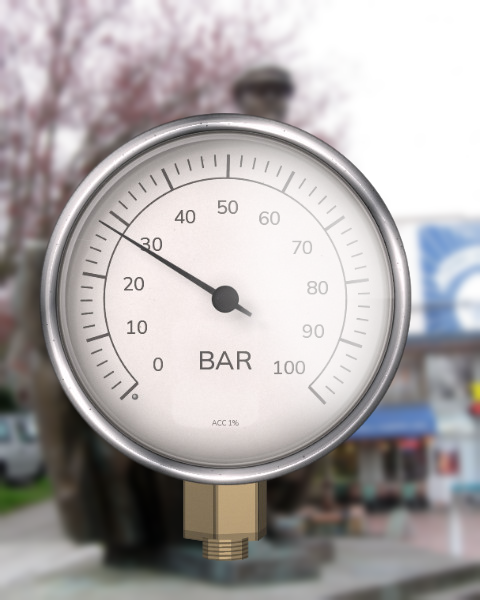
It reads 28 bar
